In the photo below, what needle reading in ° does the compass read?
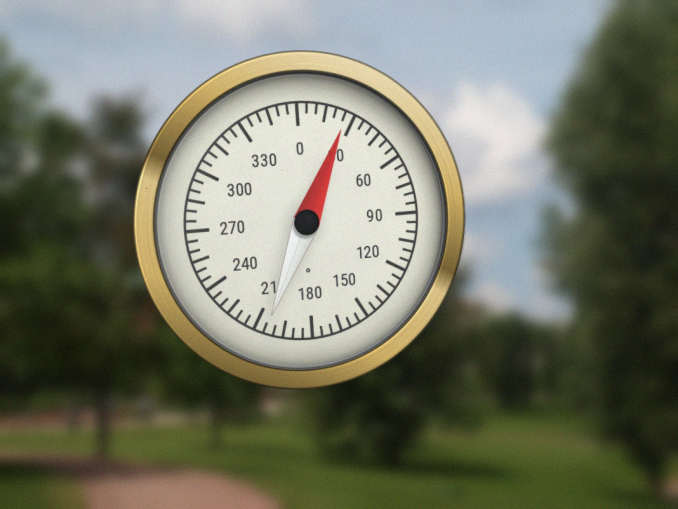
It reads 25 °
